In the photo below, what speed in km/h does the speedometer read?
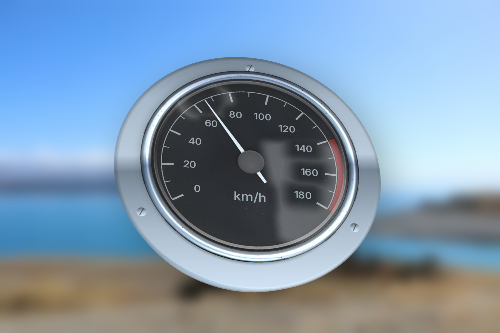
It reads 65 km/h
